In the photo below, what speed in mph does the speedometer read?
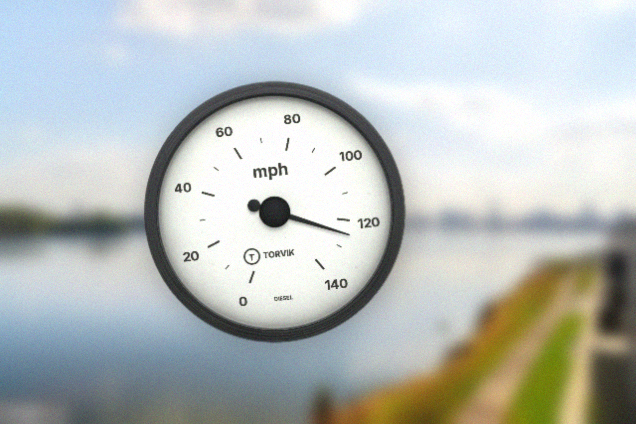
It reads 125 mph
